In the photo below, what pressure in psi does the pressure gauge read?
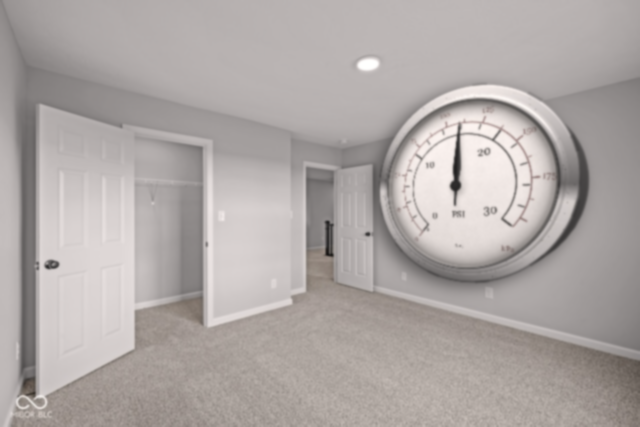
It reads 16 psi
